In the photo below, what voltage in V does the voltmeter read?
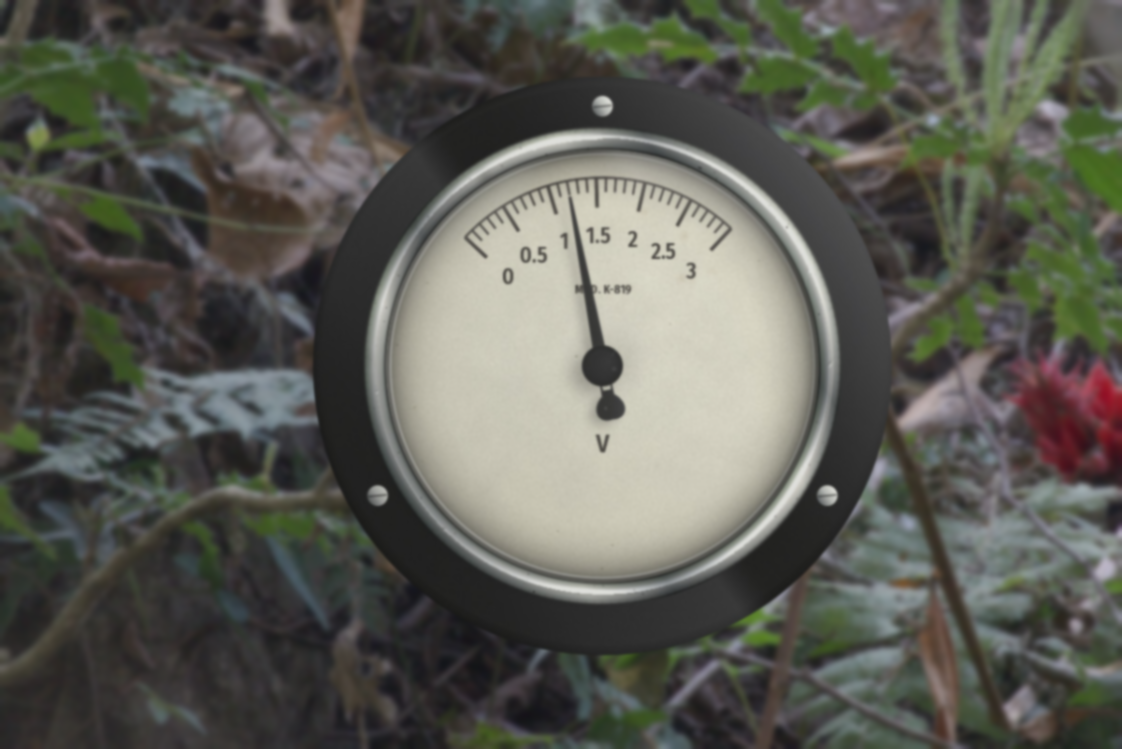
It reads 1.2 V
